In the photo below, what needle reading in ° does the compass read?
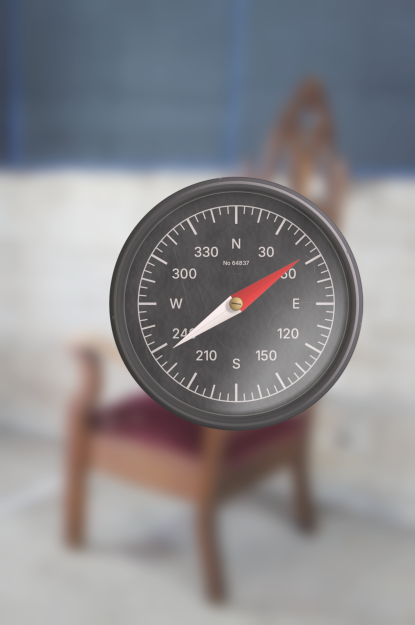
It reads 55 °
